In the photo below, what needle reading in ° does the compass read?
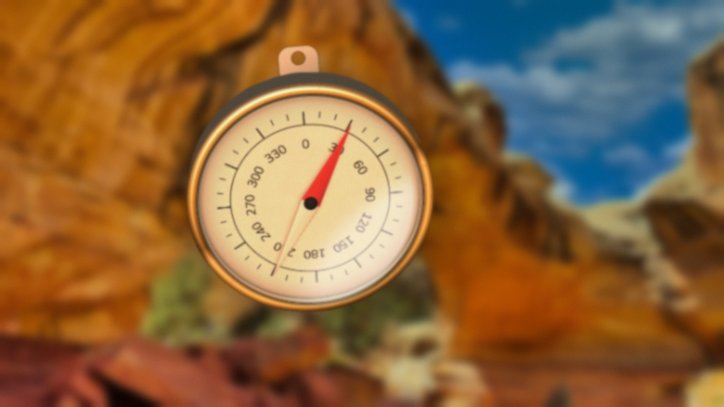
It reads 30 °
